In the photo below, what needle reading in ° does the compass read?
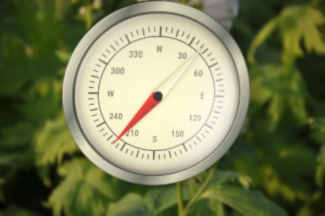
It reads 220 °
